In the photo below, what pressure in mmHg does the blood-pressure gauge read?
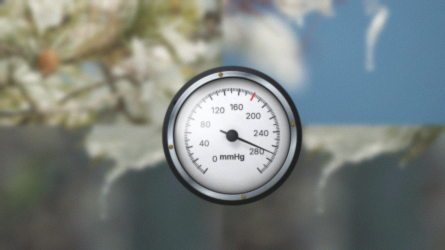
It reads 270 mmHg
